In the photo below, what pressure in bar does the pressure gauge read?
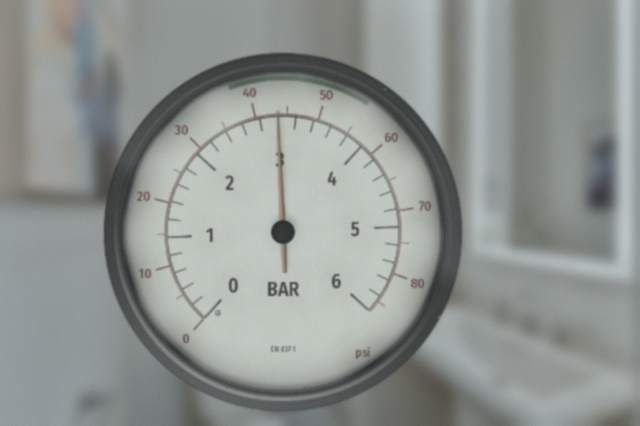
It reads 3 bar
